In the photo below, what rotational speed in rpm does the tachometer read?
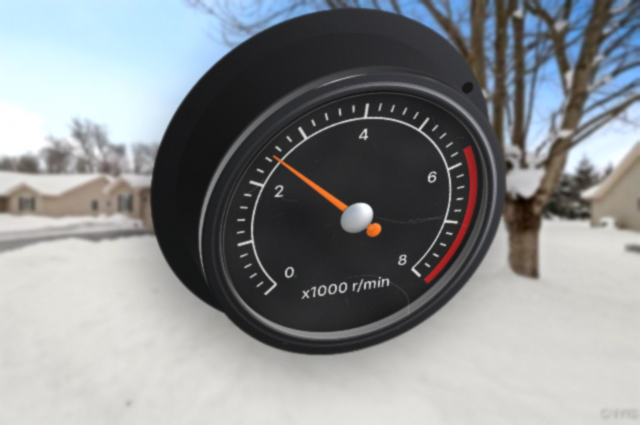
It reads 2500 rpm
